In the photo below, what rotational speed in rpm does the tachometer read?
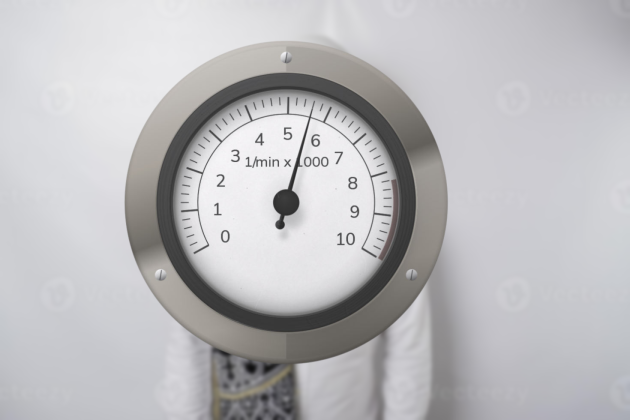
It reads 5600 rpm
